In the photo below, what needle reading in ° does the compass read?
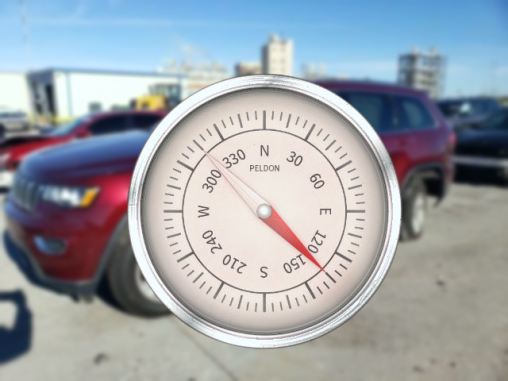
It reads 135 °
